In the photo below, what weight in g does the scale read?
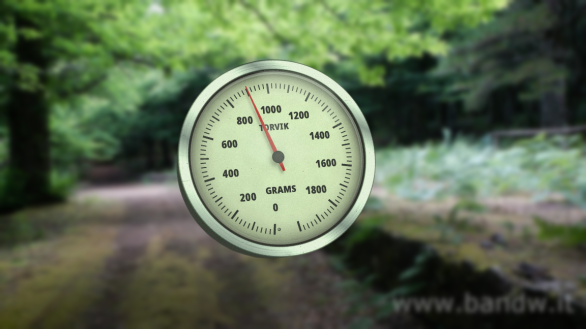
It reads 900 g
